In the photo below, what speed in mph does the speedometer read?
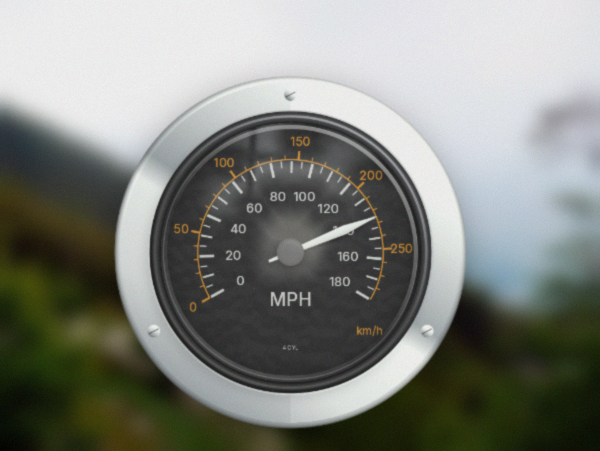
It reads 140 mph
